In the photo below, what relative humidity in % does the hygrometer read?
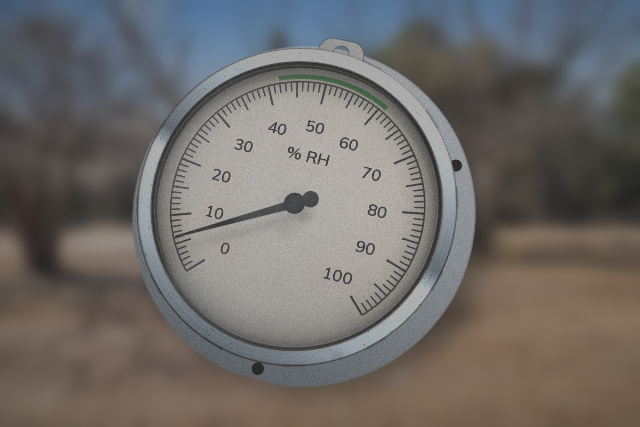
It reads 6 %
